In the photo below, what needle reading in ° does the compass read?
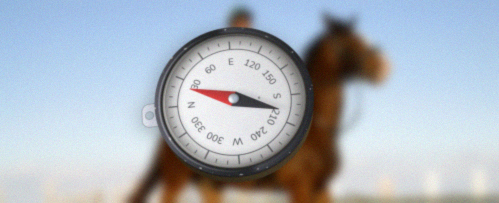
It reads 20 °
